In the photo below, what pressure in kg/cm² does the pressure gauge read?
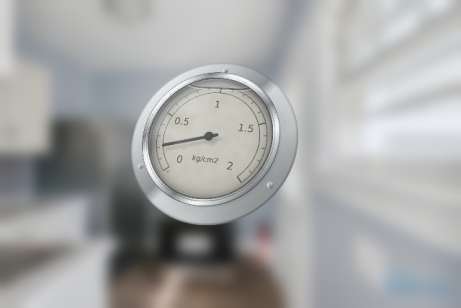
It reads 0.2 kg/cm²
